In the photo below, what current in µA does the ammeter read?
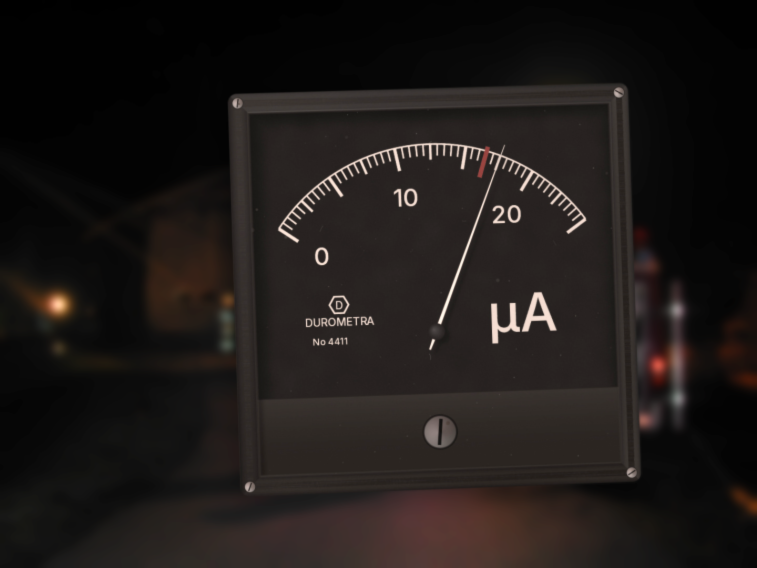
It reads 17.5 µA
